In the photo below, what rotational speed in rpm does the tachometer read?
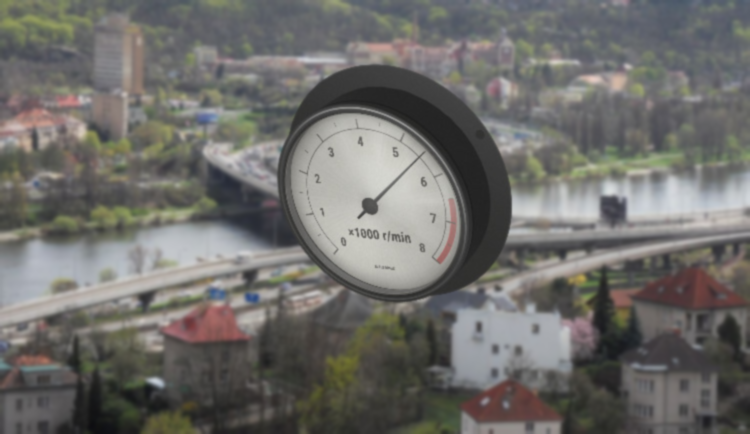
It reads 5500 rpm
